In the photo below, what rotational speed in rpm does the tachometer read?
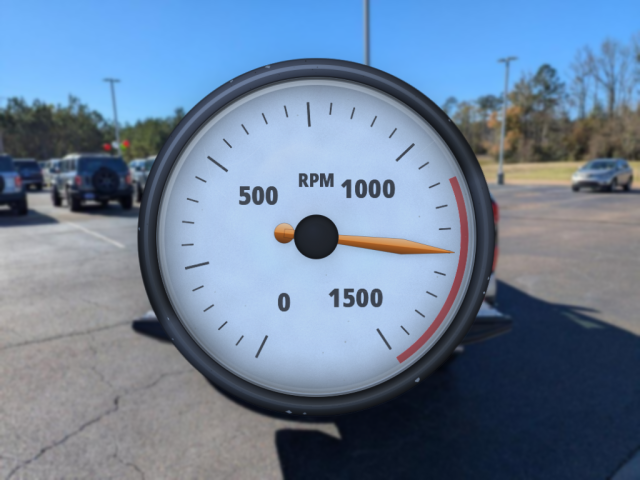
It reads 1250 rpm
